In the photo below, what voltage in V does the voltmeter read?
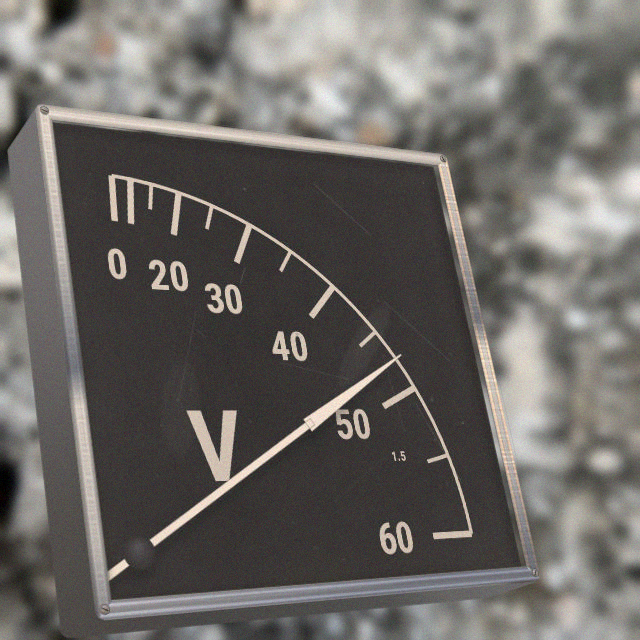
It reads 47.5 V
